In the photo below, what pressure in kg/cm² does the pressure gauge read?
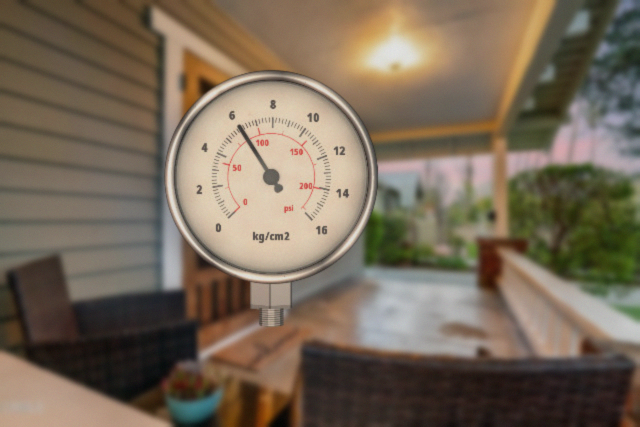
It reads 6 kg/cm²
